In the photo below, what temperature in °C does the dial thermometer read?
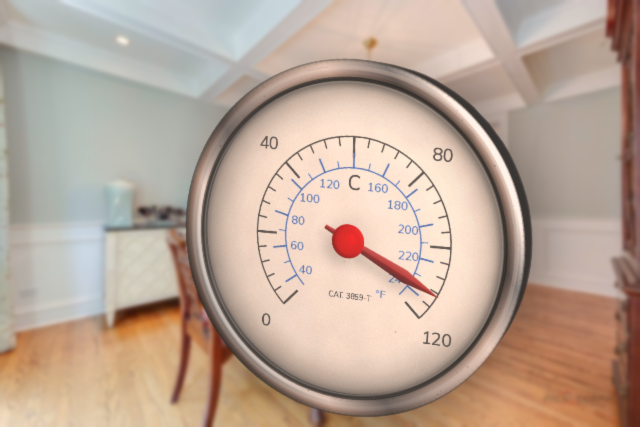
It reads 112 °C
